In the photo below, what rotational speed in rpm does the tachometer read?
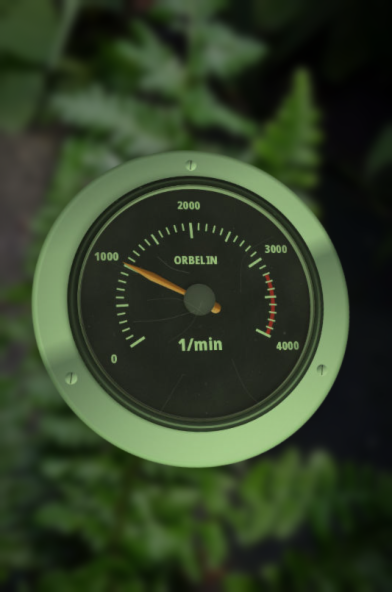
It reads 1000 rpm
